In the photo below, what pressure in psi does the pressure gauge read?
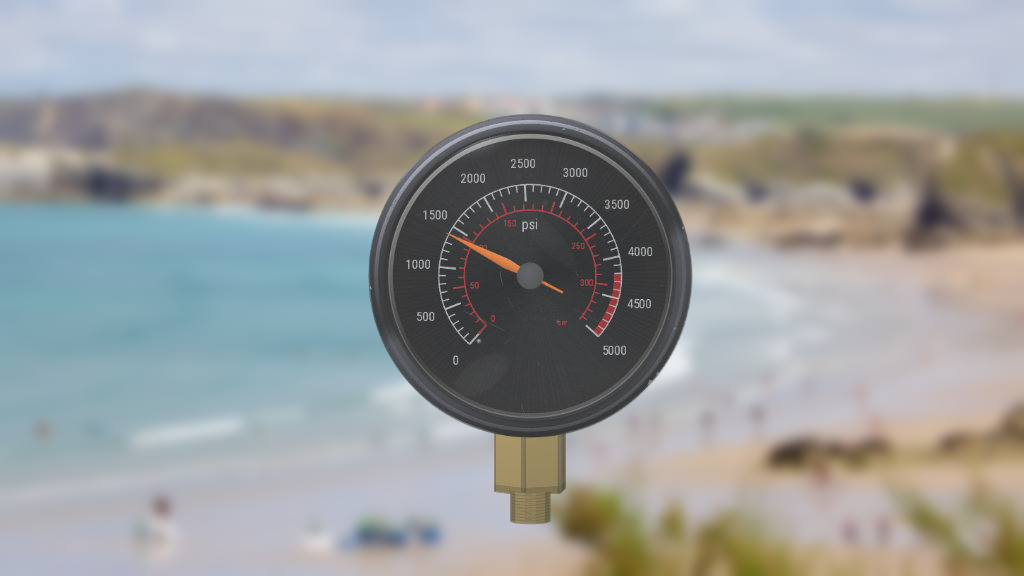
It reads 1400 psi
